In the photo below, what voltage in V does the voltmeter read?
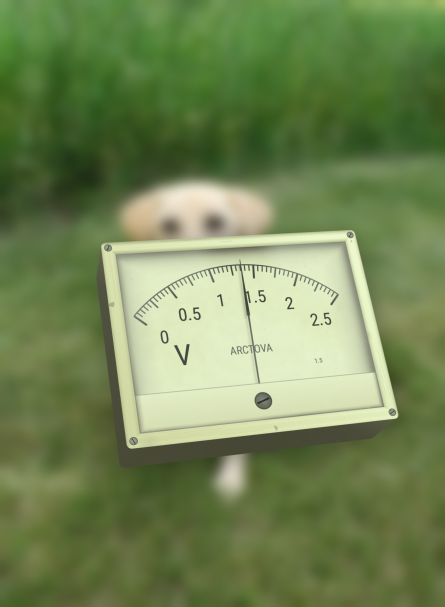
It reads 1.35 V
